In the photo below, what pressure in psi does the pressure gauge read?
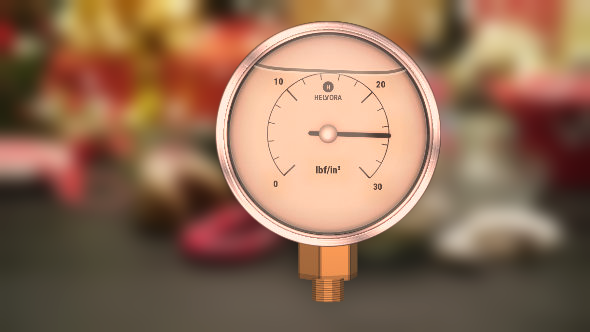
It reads 25 psi
